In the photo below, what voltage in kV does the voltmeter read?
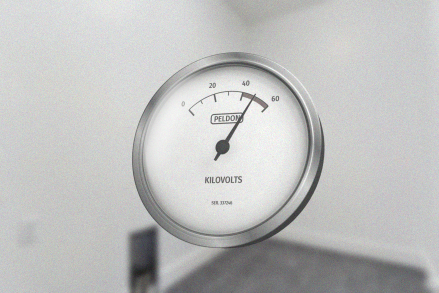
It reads 50 kV
